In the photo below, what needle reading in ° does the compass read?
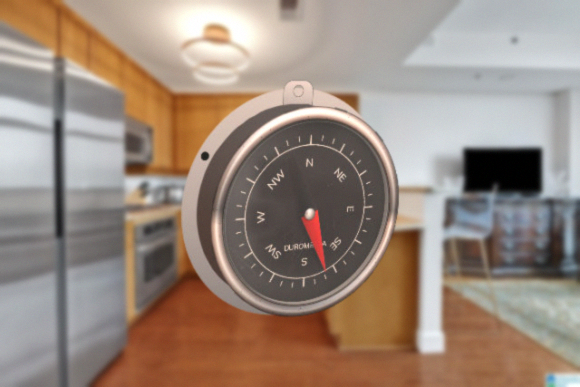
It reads 160 °
